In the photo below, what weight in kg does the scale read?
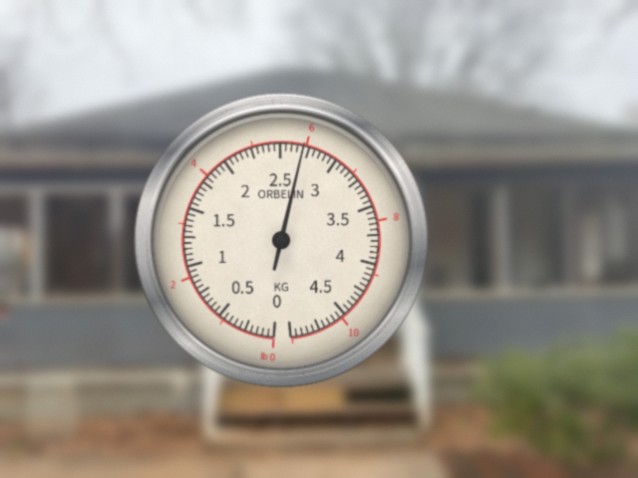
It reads 2.7 kg
